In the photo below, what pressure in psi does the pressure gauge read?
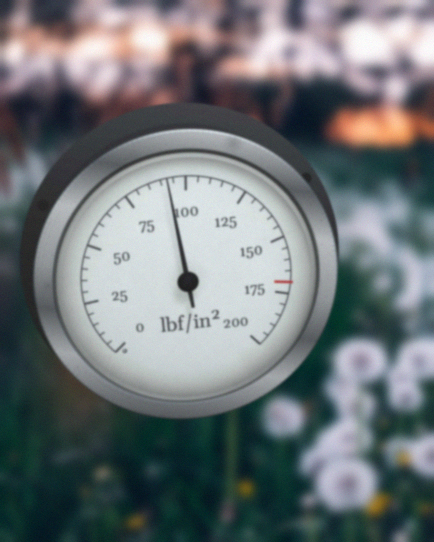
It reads 92.5 psi
